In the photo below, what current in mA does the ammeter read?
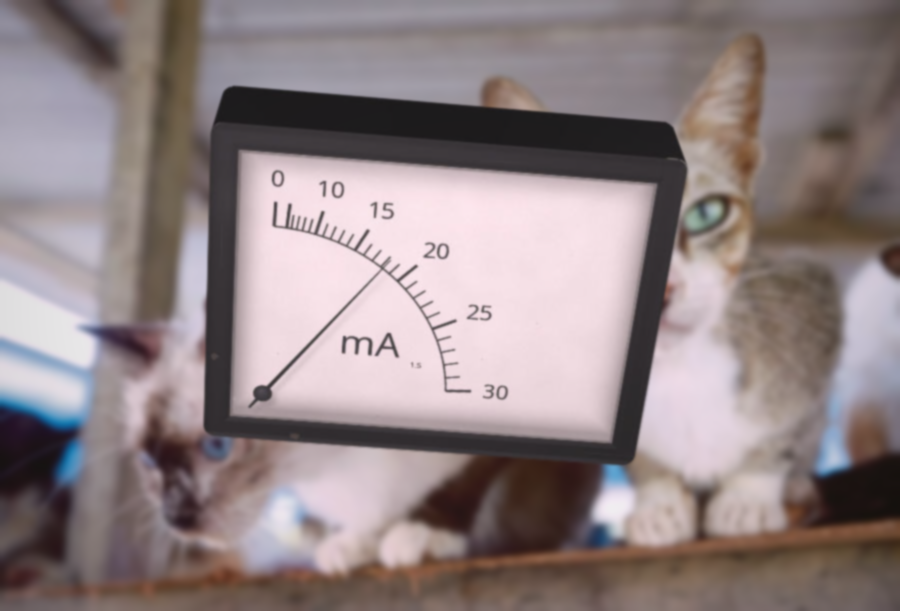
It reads 18 mA
